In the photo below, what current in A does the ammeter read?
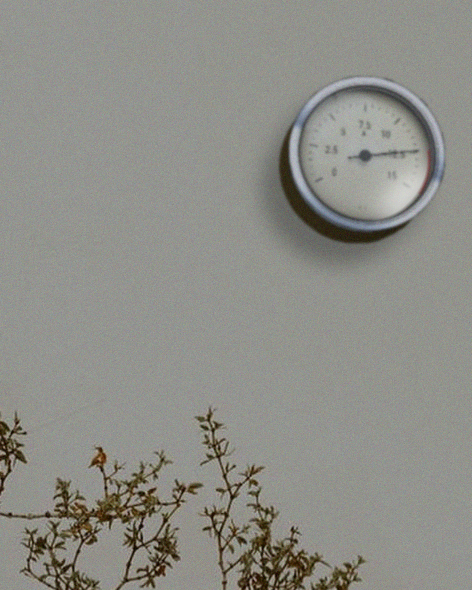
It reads 12.5 A
